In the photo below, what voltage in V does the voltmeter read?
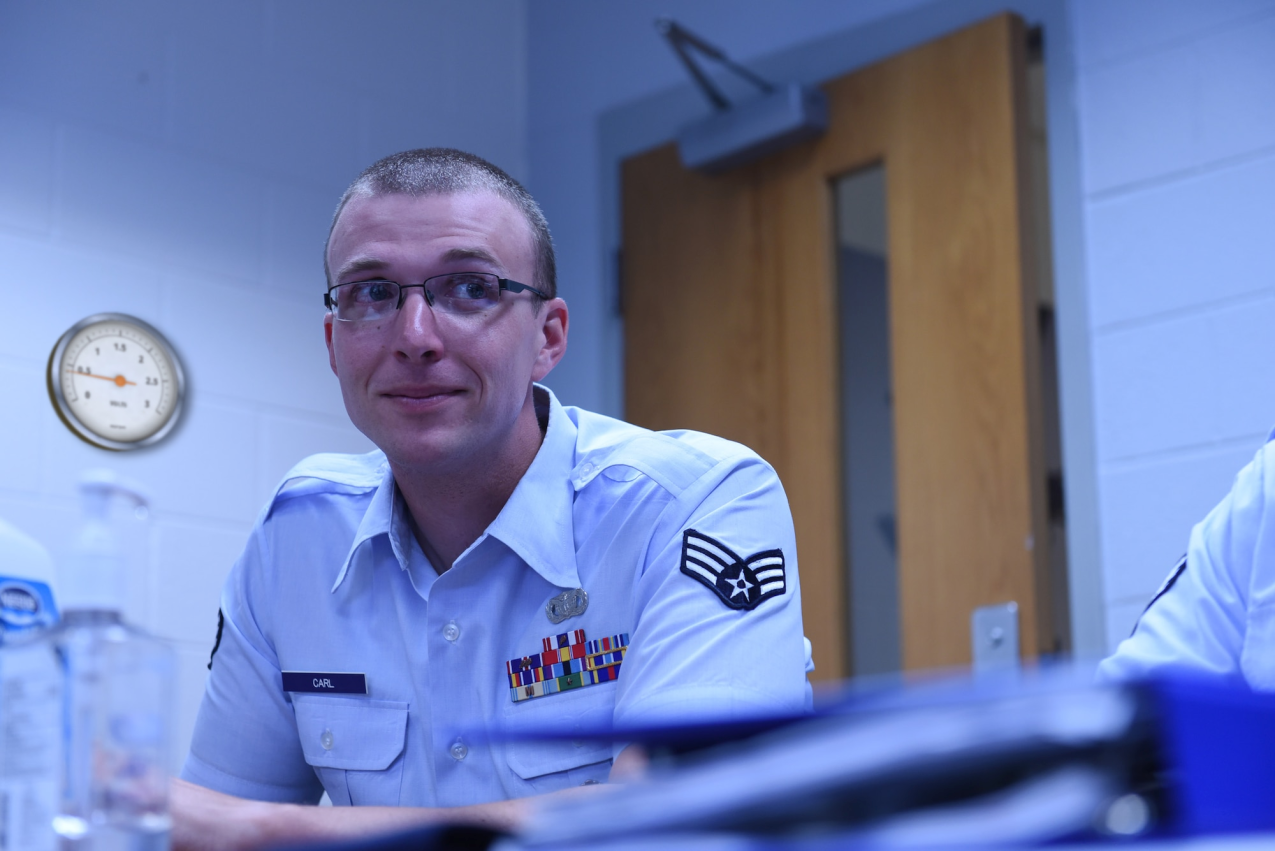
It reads 0.4 V
